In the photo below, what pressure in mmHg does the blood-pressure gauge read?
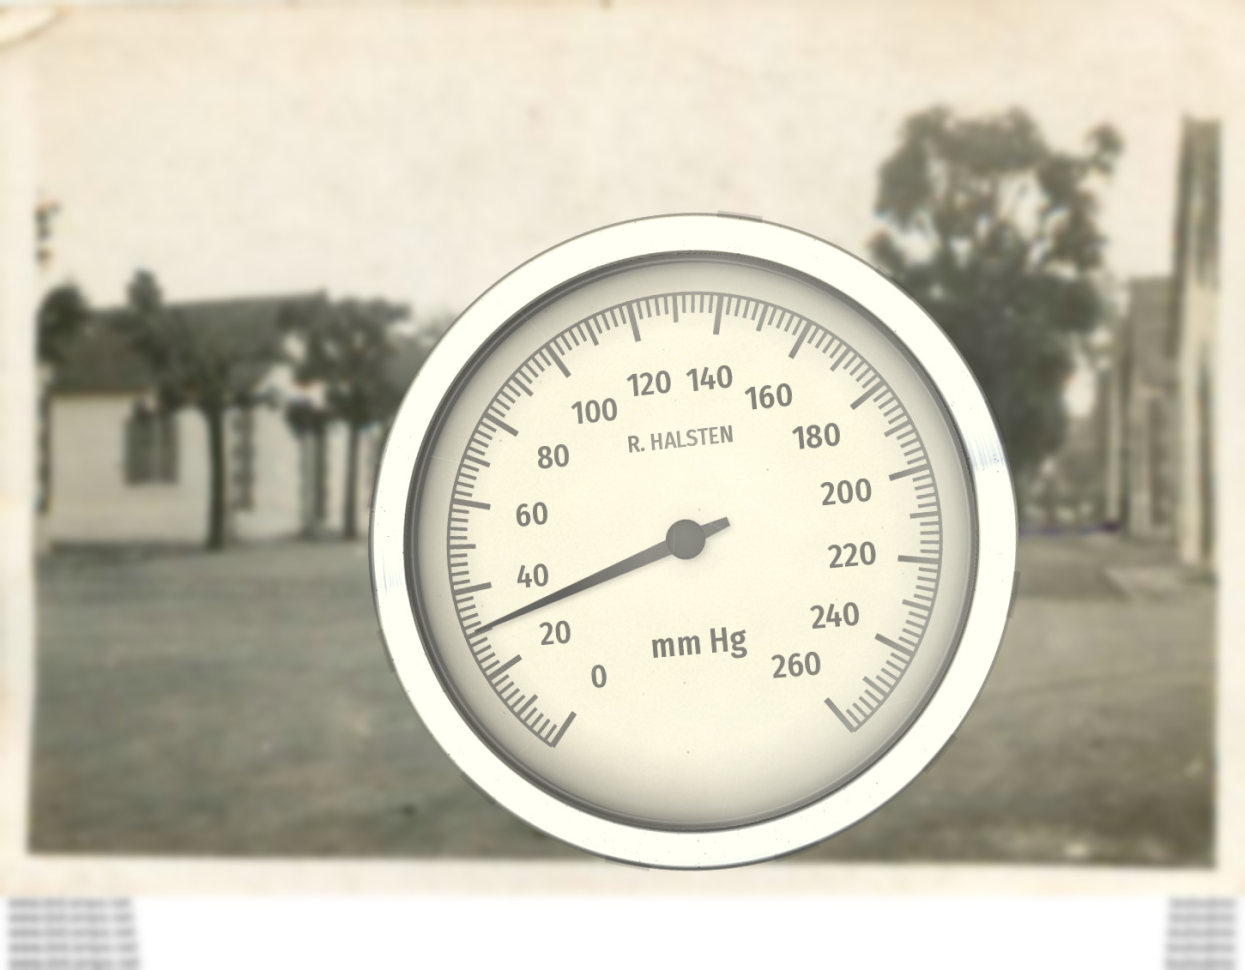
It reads 30 mmHg
